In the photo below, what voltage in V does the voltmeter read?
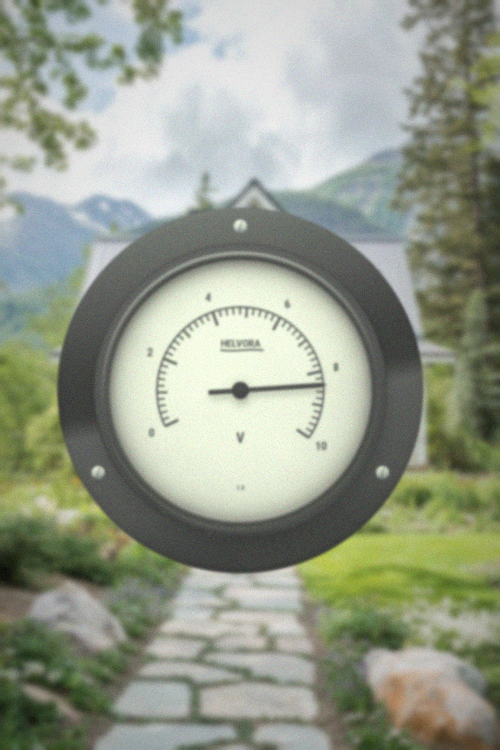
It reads 8.4 V
